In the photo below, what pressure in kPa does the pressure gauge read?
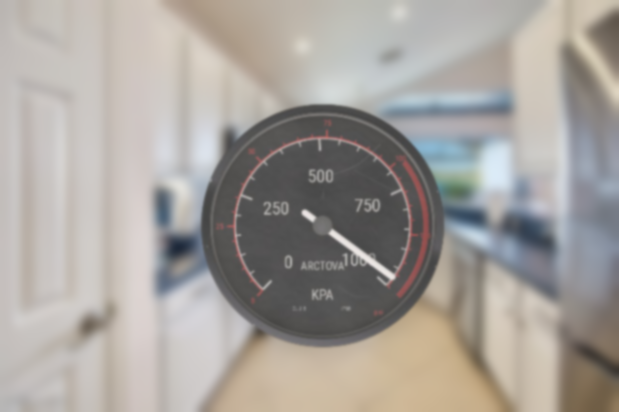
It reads 975 kPa
